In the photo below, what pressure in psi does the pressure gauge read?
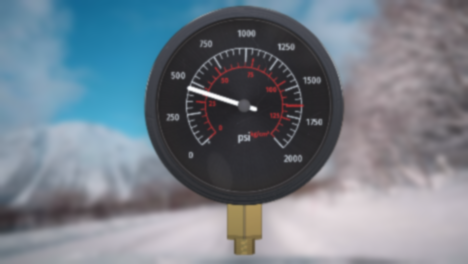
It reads 450 psi
